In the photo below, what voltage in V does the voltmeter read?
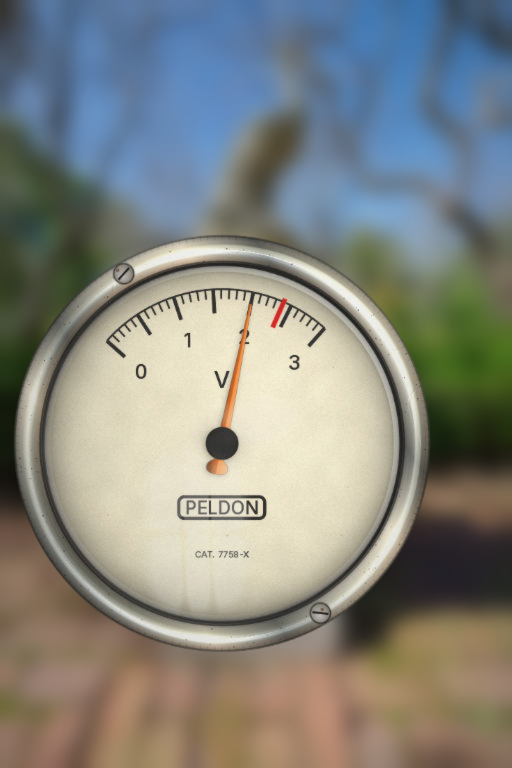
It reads 2 V
